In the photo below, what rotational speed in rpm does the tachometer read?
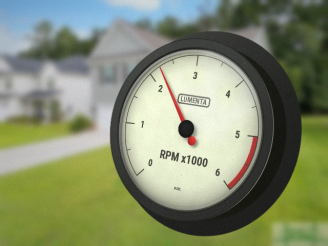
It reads 2250 rpm
